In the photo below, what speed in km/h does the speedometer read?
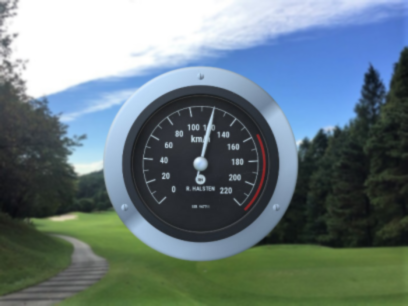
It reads 120 km/h
